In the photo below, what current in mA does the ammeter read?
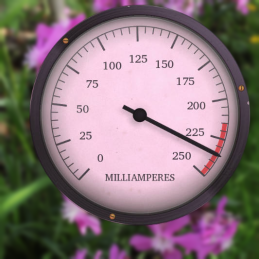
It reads 235 mA
